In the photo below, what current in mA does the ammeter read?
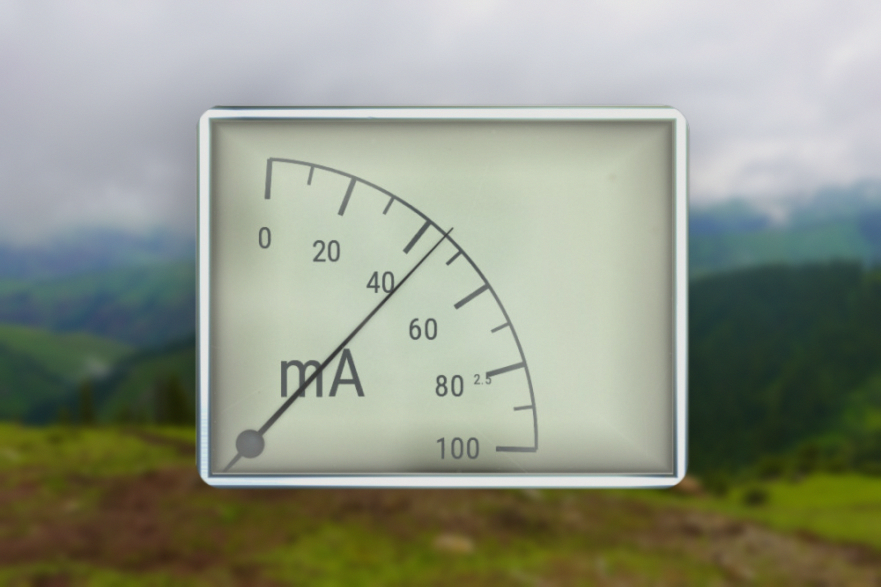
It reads 45 mA
